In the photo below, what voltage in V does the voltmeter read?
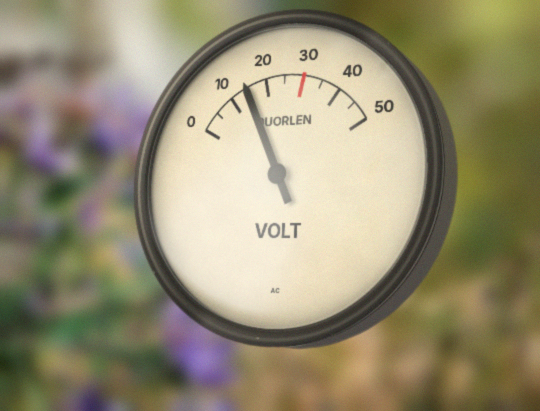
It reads 15 V
